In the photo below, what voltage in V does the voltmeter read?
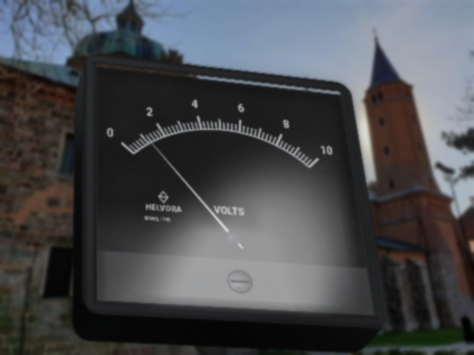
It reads 1 V
